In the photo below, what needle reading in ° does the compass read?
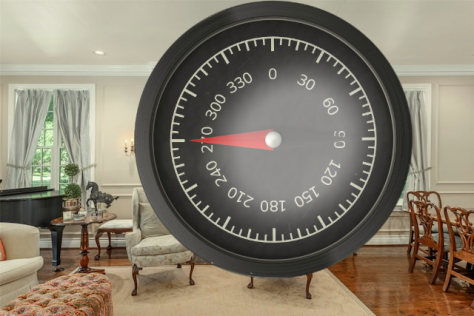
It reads 270 °
